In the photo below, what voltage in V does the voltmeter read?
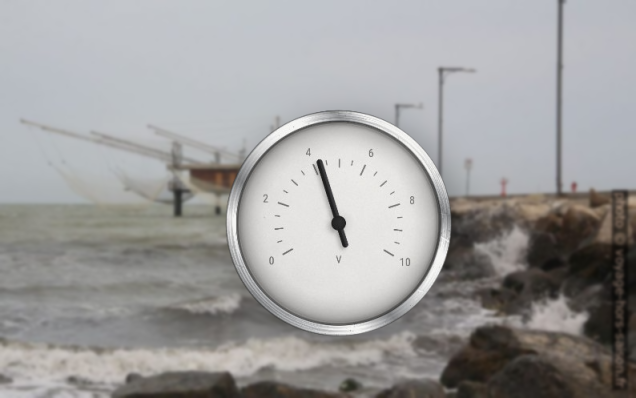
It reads 4.25 V
